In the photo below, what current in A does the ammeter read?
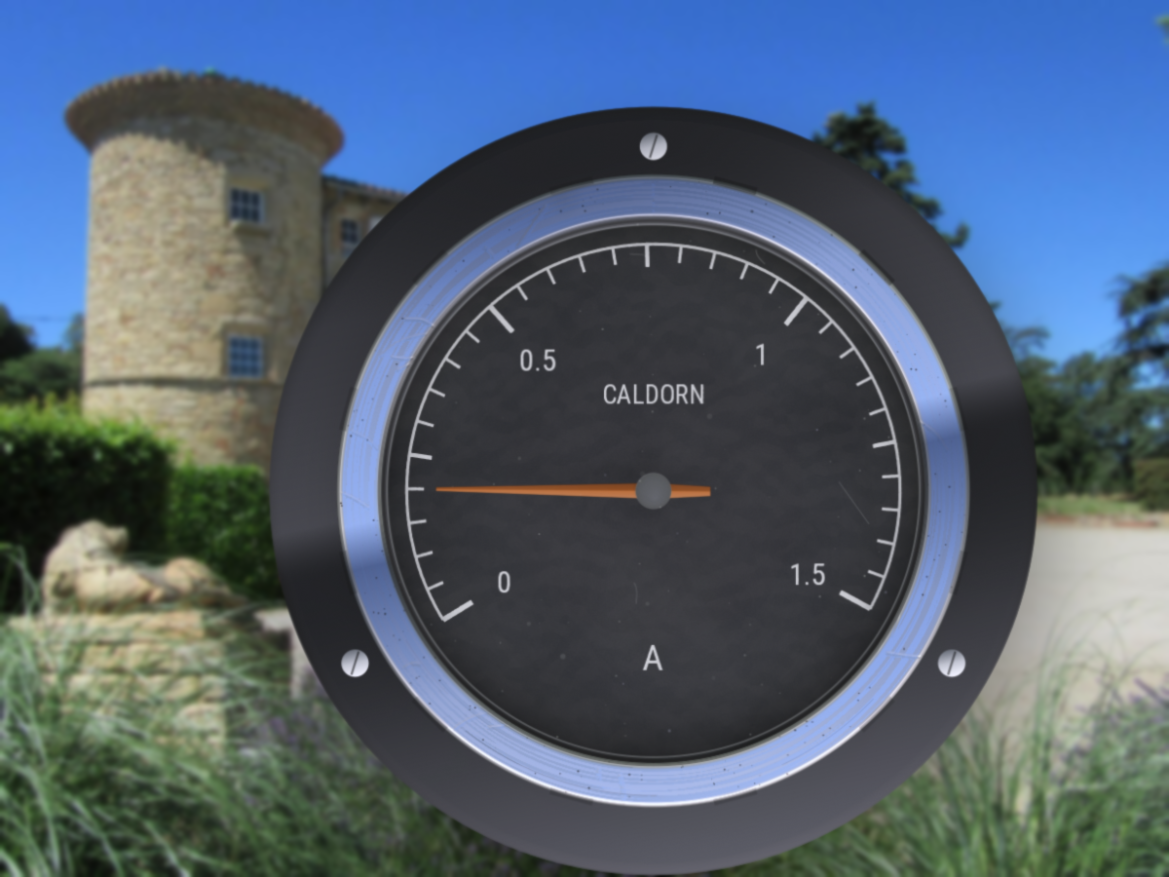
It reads 0.2 A
